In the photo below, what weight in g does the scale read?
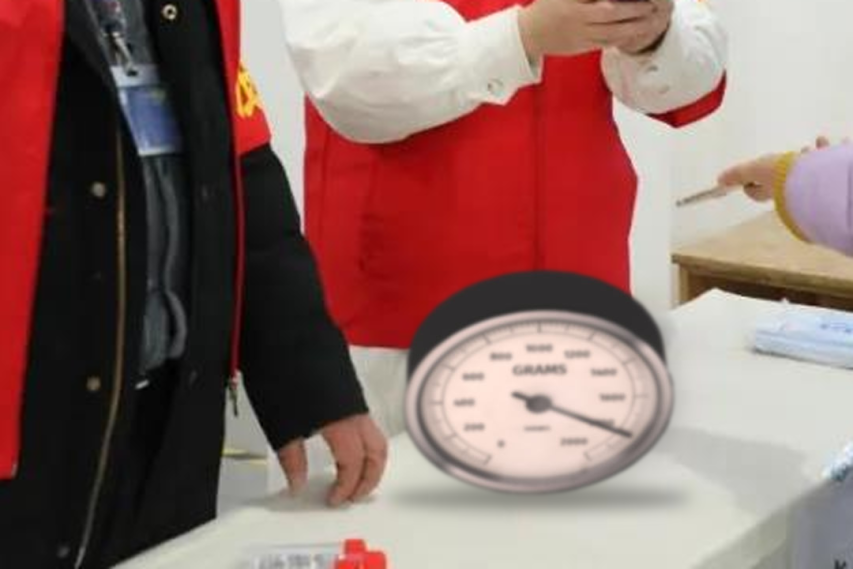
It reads 1800 g
